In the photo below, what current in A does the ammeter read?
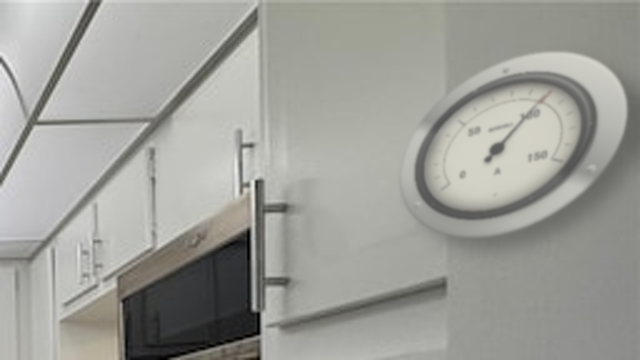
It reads 100 A
